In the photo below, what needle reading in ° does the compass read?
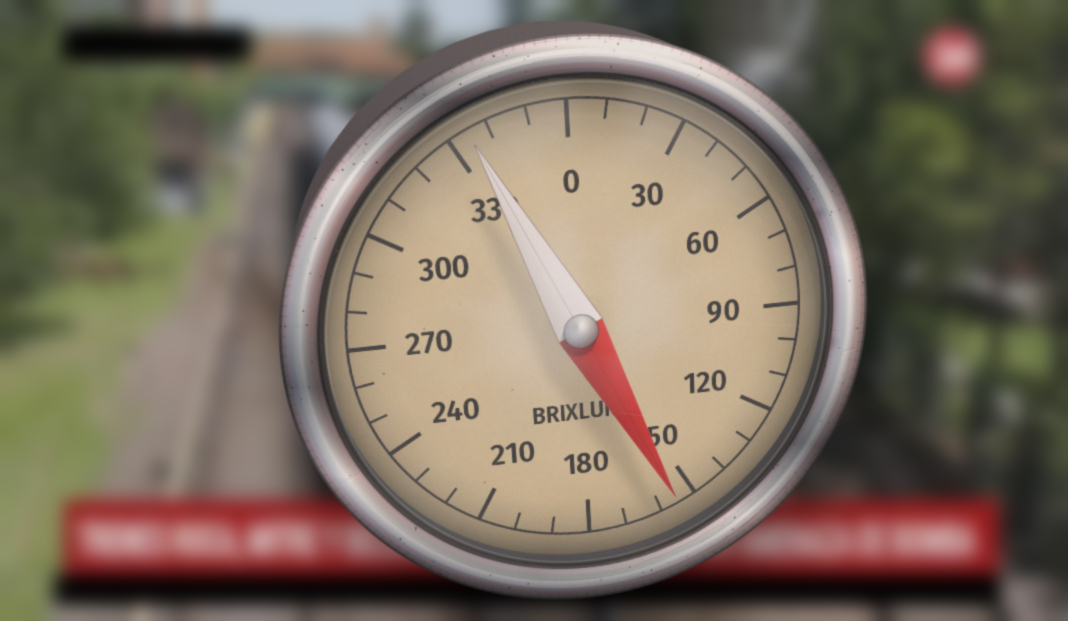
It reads 155 °
